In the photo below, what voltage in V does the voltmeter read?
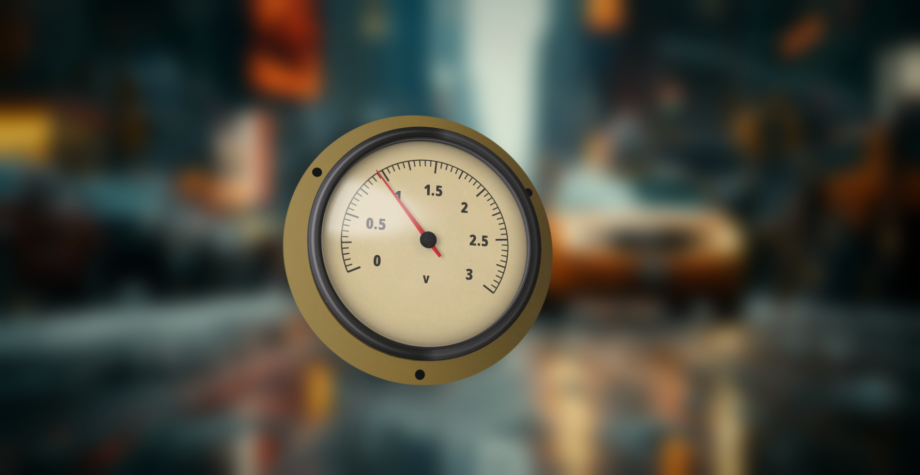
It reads 0.95 V
